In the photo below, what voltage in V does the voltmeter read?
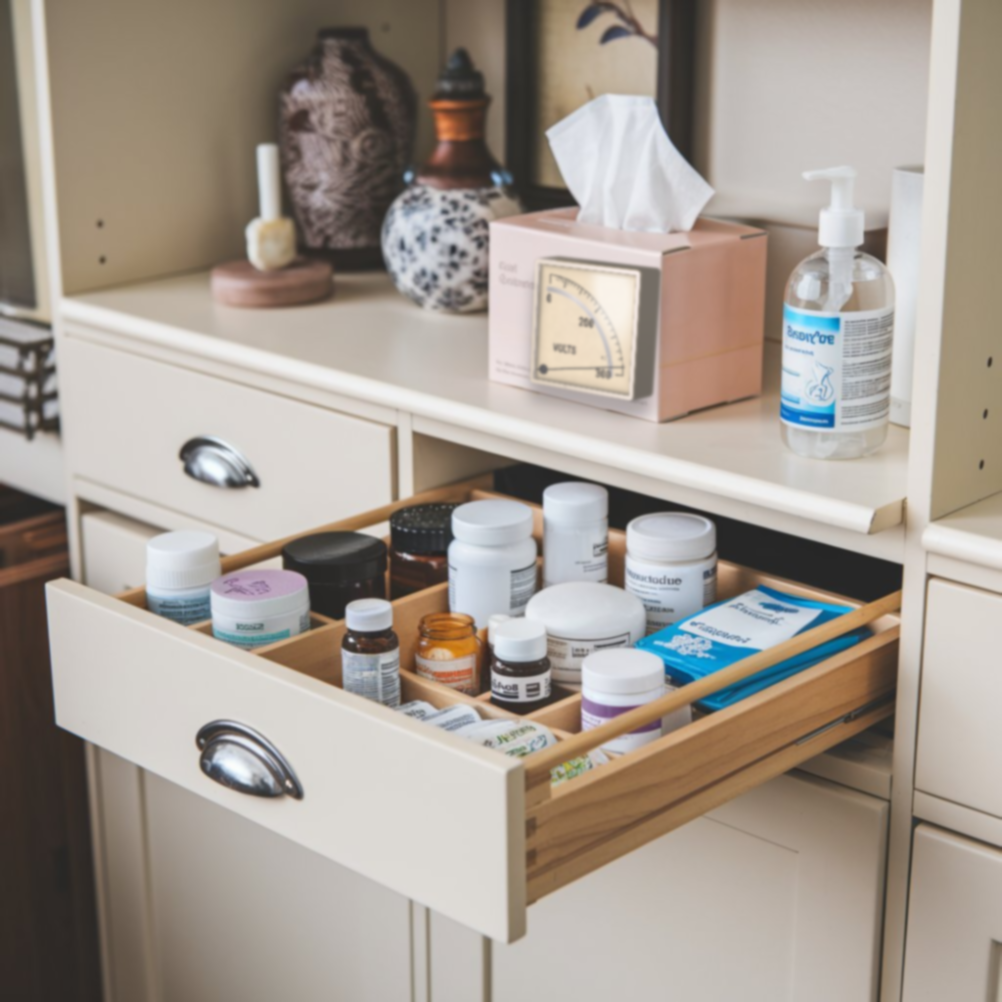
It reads 290 V
